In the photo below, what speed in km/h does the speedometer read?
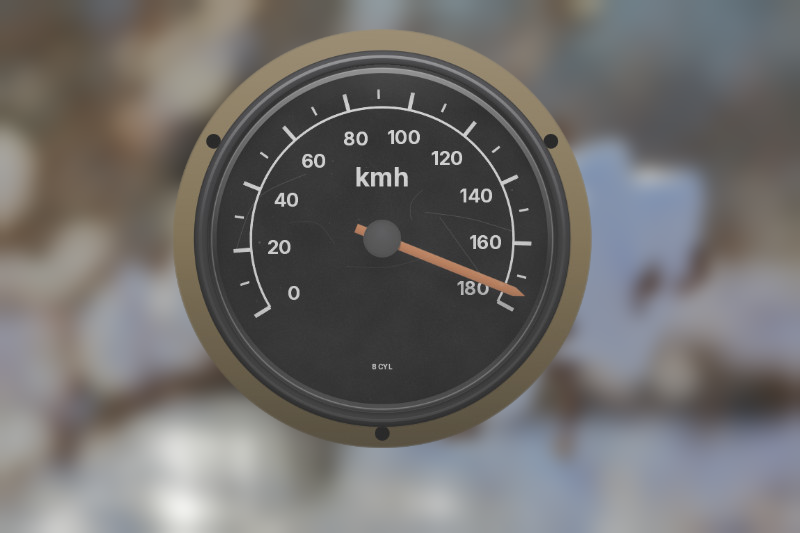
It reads 175 km/h
